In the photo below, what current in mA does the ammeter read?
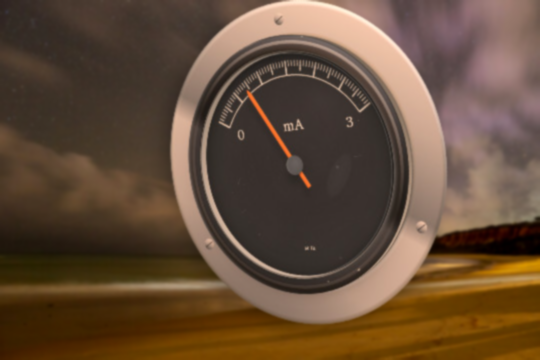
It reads 0.75 mA
